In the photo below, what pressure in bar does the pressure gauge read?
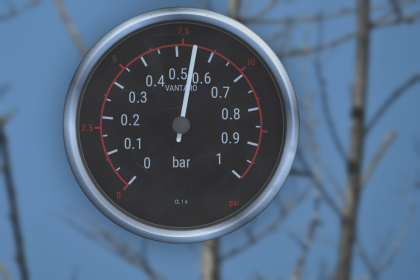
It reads 0.55 bar
